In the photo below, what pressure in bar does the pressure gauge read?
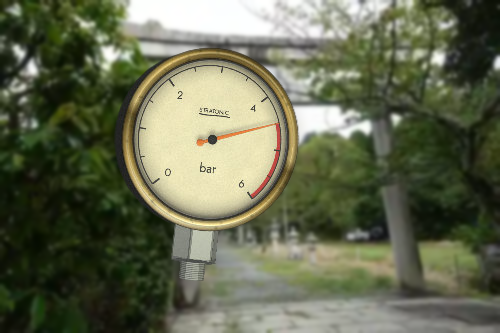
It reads 4.5 bar
